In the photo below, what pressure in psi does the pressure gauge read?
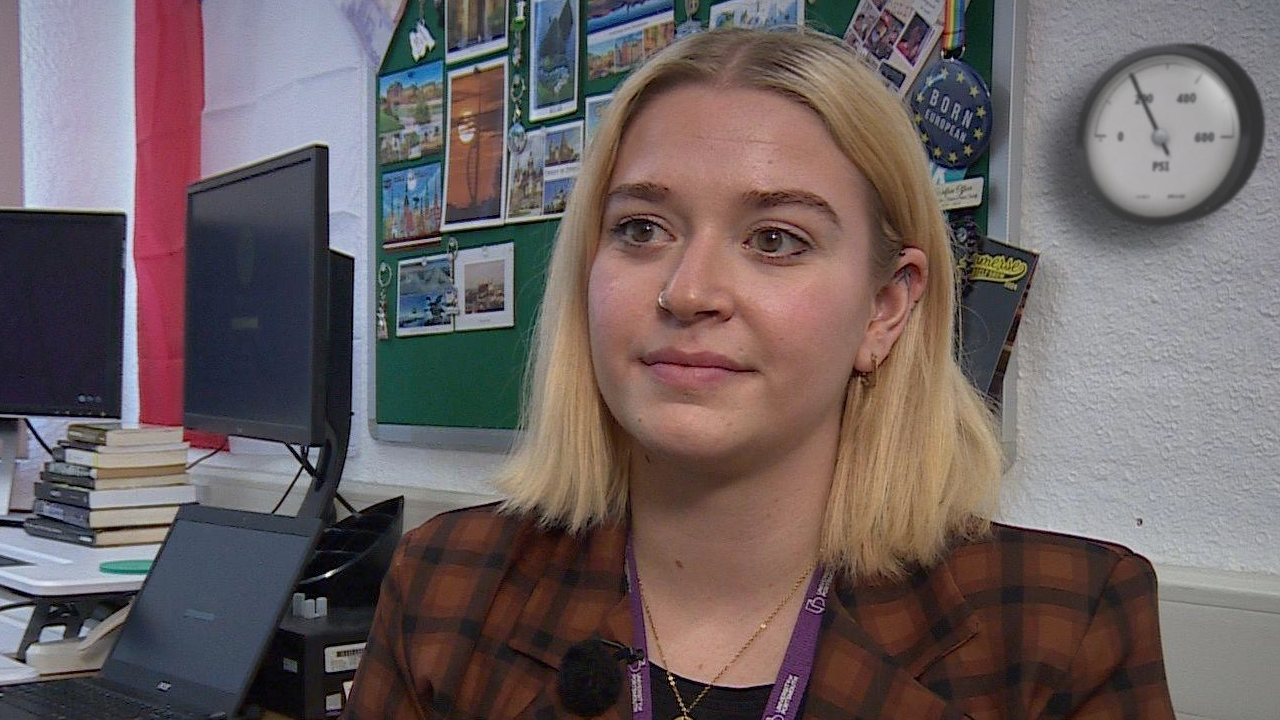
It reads 200 psi
